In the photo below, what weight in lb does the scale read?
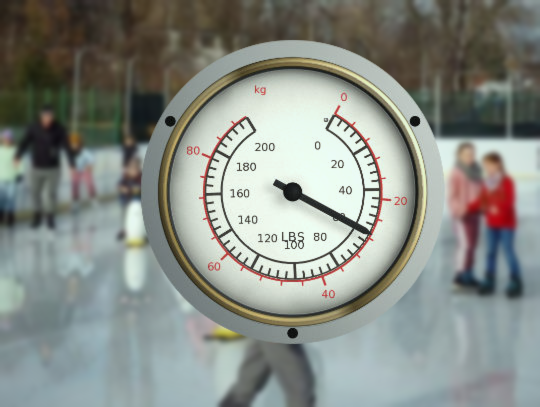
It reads 60 lb
